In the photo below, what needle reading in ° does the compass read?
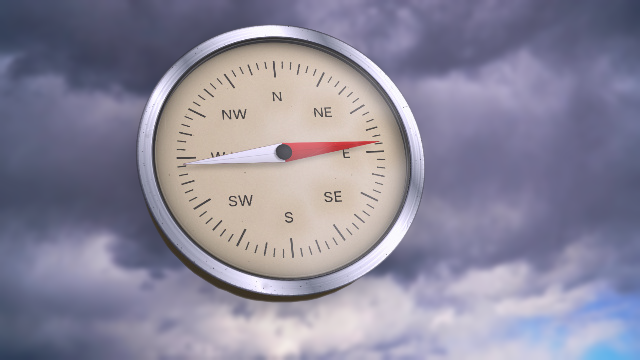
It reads 85 °
